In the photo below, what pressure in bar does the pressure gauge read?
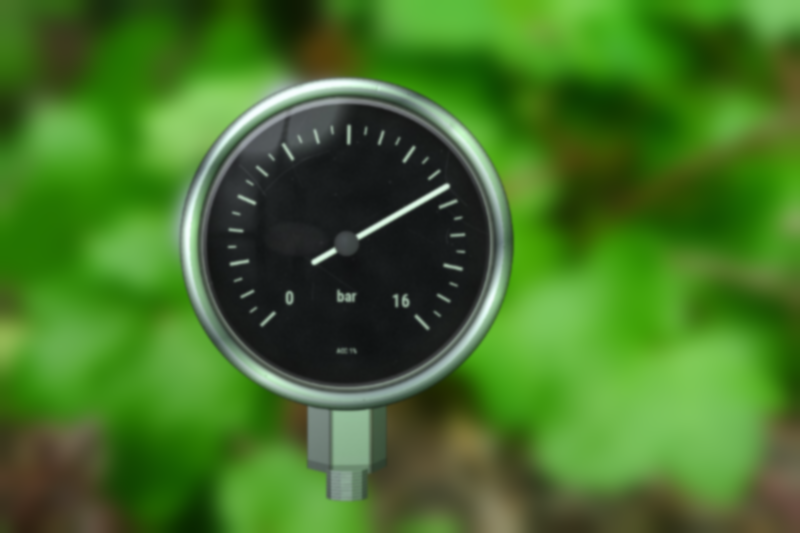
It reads 11.5 bar
